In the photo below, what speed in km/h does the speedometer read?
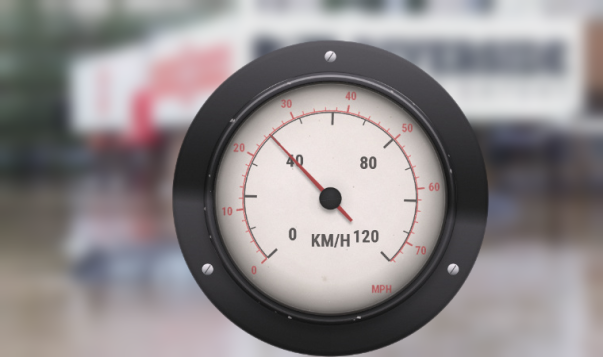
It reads 40 km/h
